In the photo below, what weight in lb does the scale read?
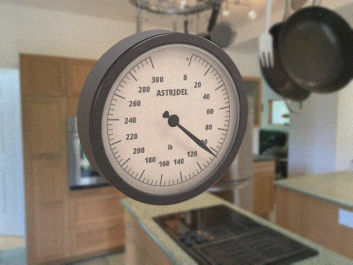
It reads 104 lb
